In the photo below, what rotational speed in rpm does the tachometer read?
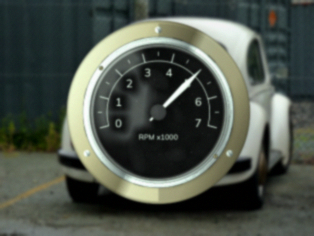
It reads 5000 rpm
